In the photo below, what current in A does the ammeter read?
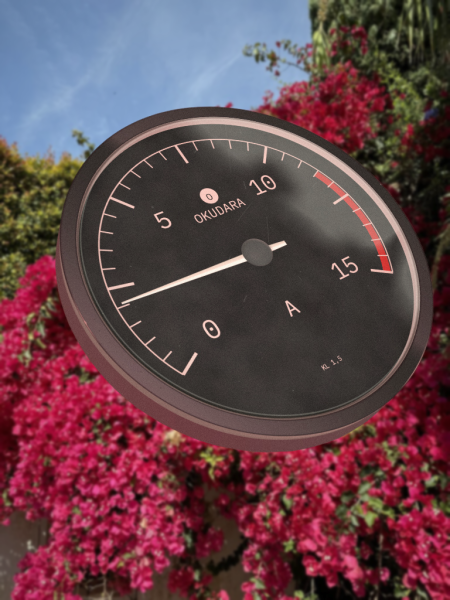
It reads 2 A
